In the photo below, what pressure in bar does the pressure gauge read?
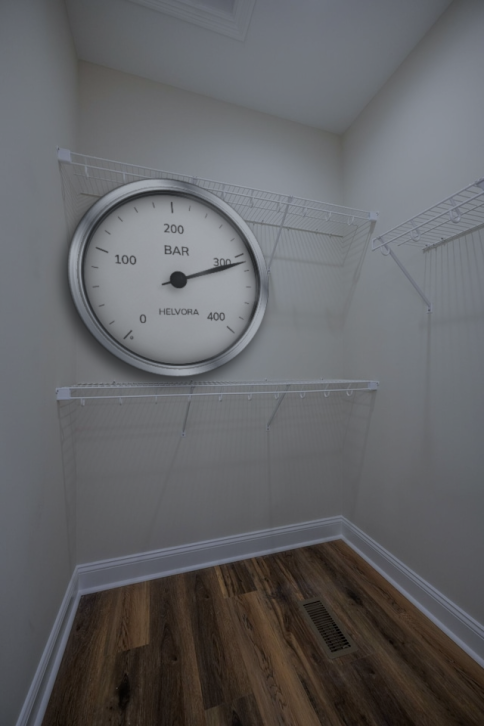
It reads 310 bar
